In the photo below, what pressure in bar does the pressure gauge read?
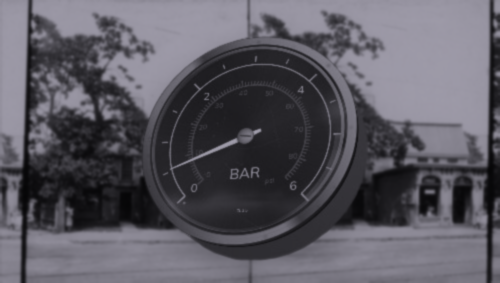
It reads 0.5 bar
